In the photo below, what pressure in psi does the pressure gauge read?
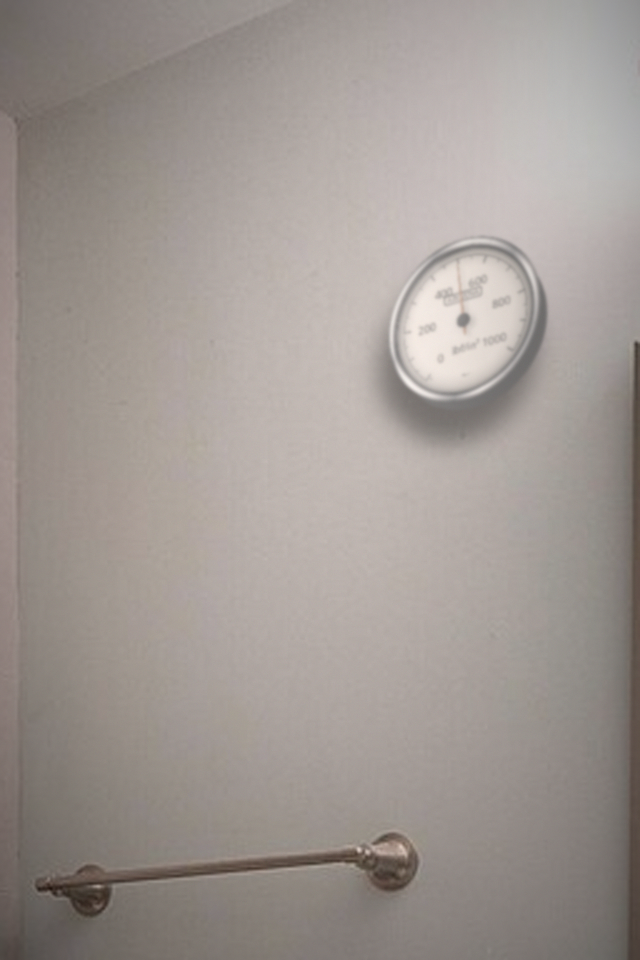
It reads 500 psi
